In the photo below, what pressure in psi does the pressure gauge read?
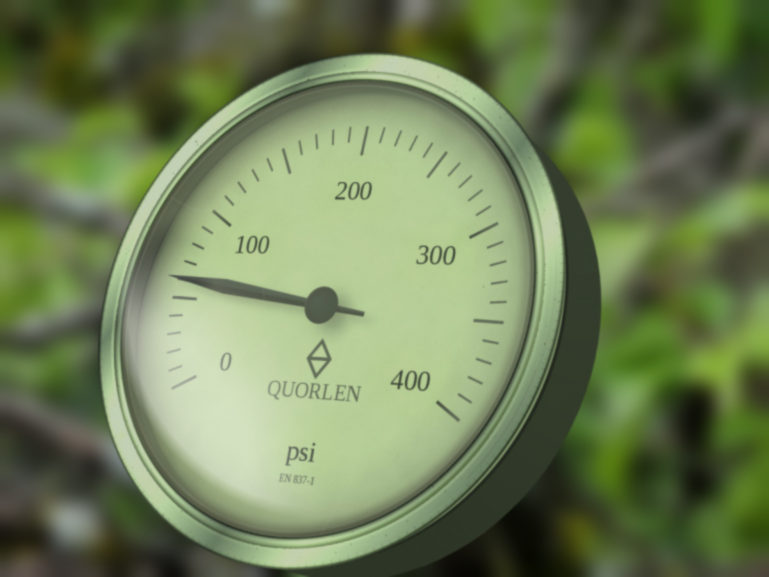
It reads 60 psi
